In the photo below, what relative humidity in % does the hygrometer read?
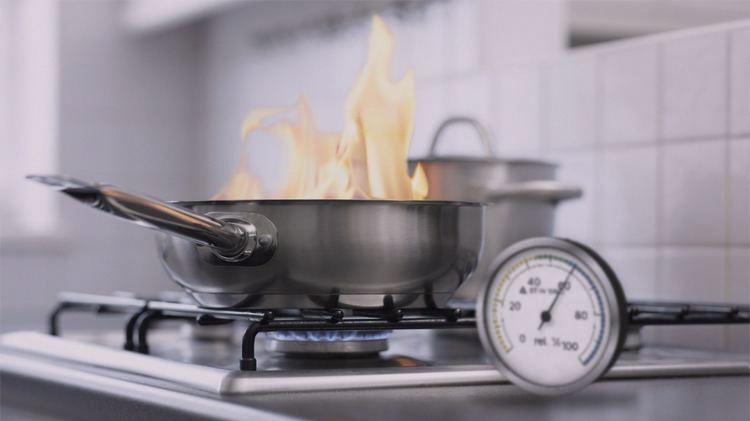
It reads 60 %
